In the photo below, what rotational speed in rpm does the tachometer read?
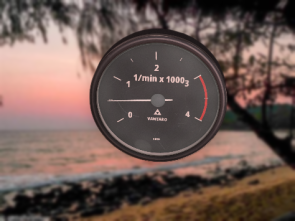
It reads 500 rpm
